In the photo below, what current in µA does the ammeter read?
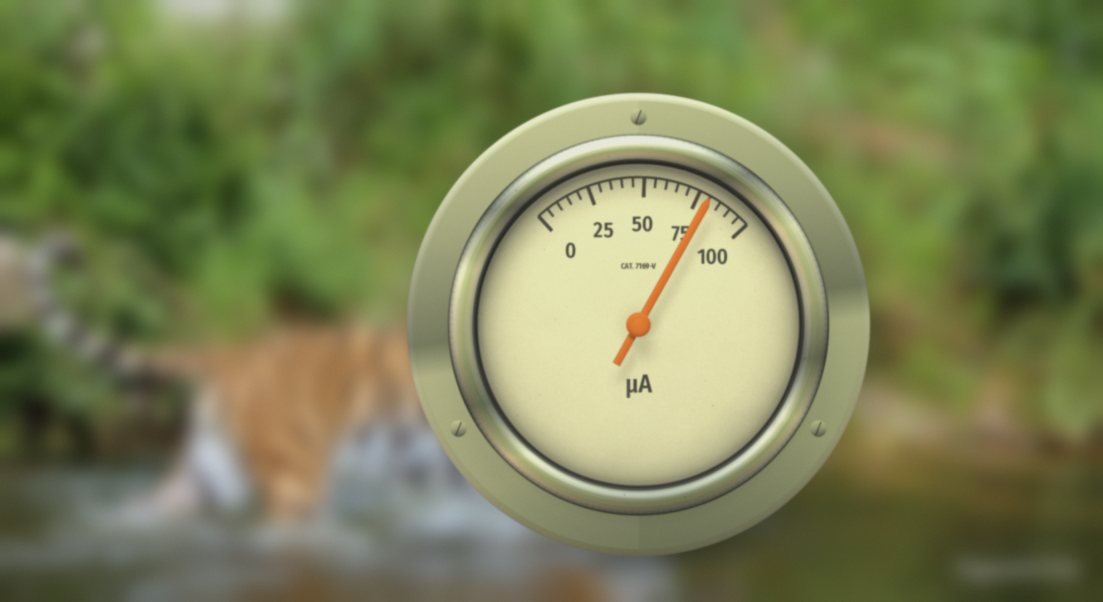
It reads 80 µA
